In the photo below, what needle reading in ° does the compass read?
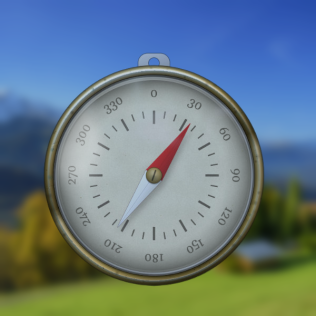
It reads 35 °
